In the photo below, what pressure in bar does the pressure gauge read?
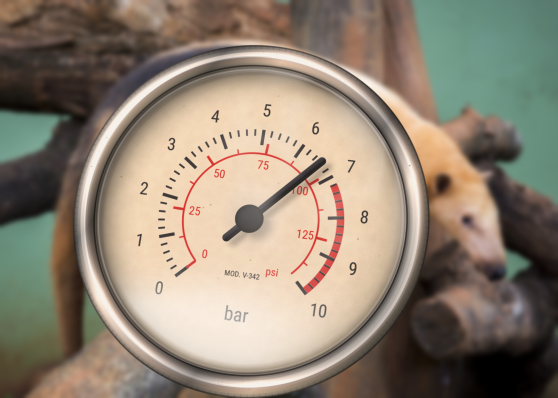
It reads 6.6 bar
